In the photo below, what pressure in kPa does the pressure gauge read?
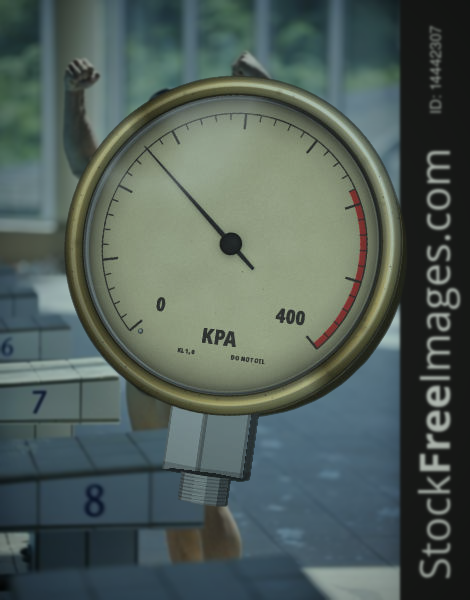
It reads 130 kPa
